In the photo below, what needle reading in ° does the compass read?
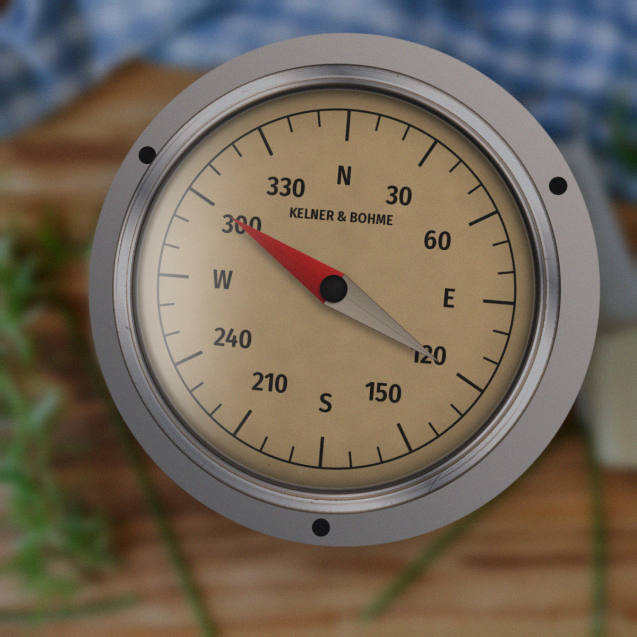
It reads 300 °
